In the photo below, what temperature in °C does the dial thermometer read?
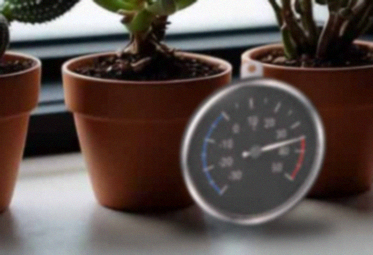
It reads 35 °C
